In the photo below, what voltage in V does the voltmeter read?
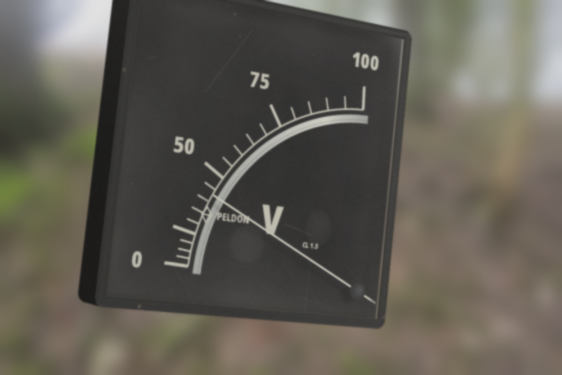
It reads 42.5 V
